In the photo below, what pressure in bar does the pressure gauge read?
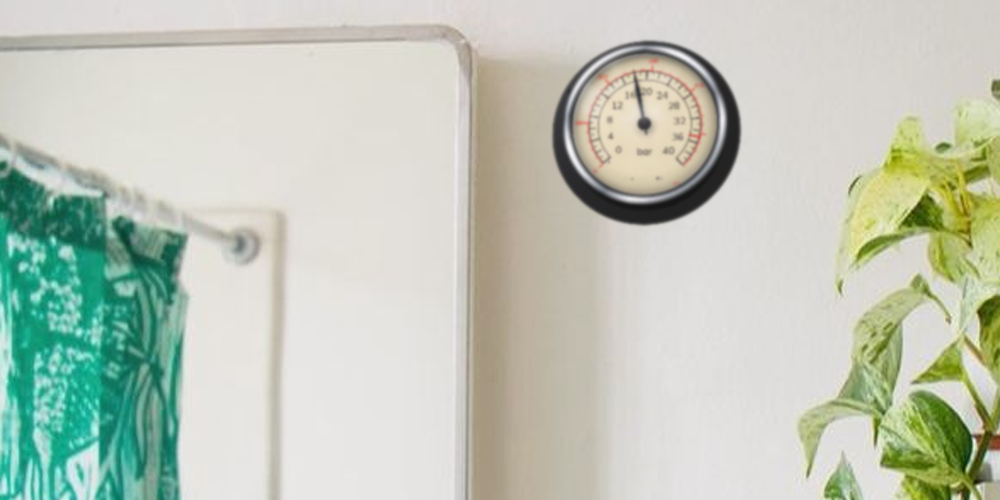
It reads 18 bar
